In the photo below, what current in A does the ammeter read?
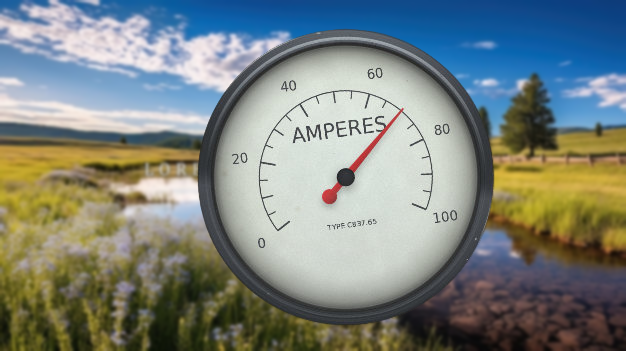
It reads 70 A
